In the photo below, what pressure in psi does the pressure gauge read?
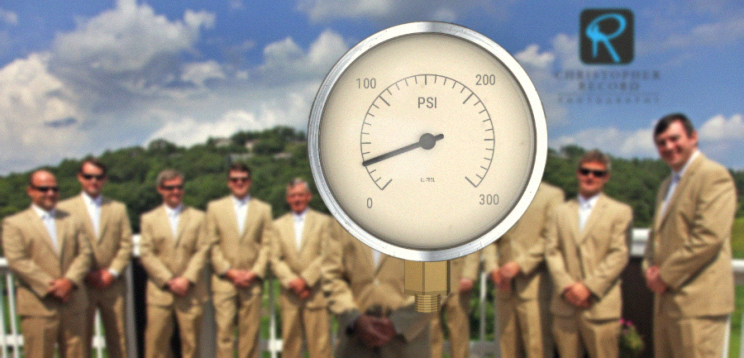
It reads 30 psi
